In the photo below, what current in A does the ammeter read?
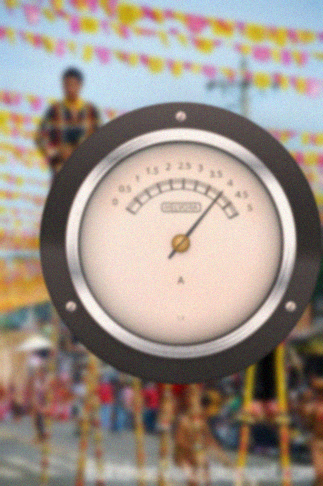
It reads 4 A
